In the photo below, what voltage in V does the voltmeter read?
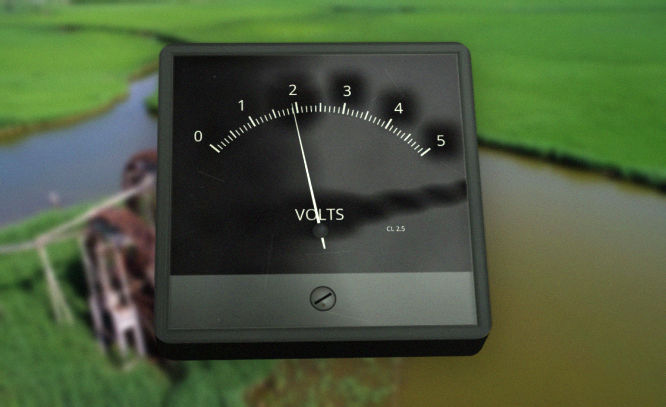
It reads 1.9 V
